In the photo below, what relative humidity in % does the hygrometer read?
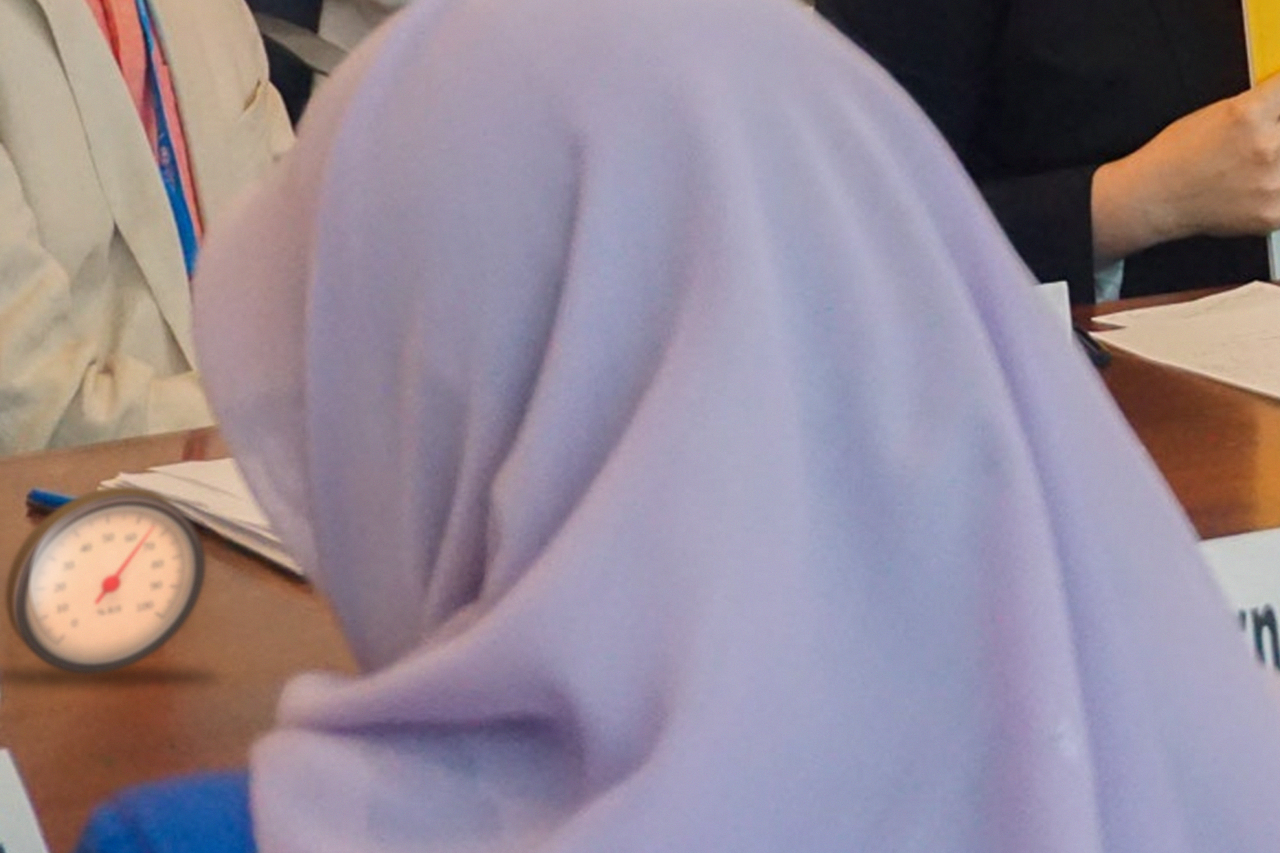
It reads 65 %
